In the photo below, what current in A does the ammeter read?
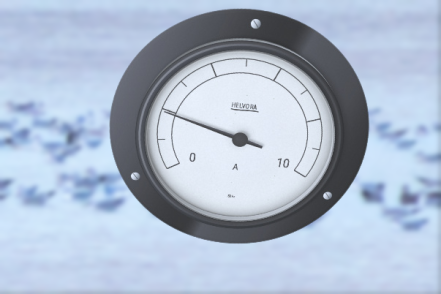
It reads 2 A
